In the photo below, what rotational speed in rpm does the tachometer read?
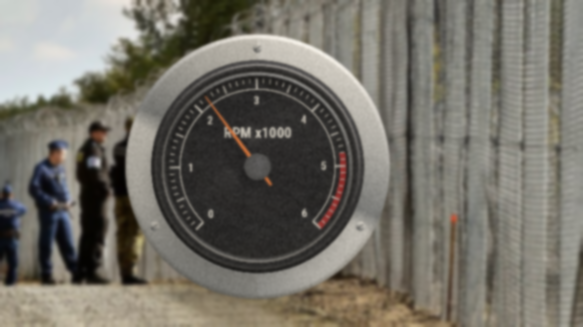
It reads 2200 rpm
